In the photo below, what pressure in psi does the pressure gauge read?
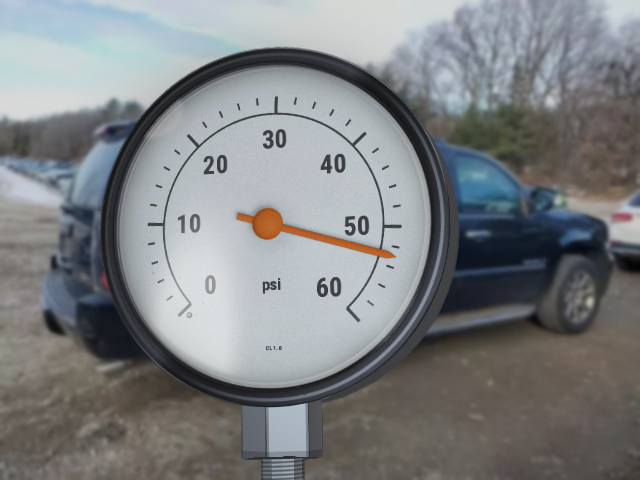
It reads 53 psi
